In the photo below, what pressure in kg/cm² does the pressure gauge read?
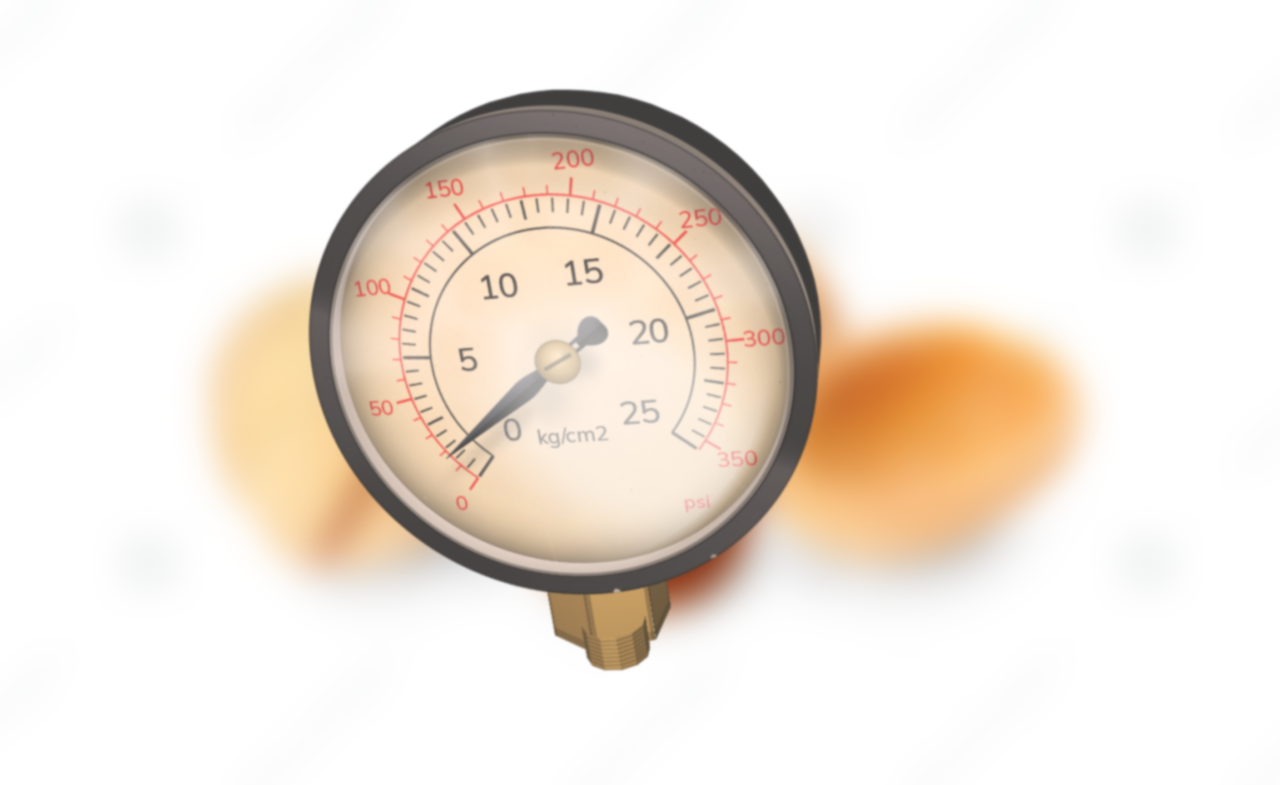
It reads 1.25 kg/cm²
